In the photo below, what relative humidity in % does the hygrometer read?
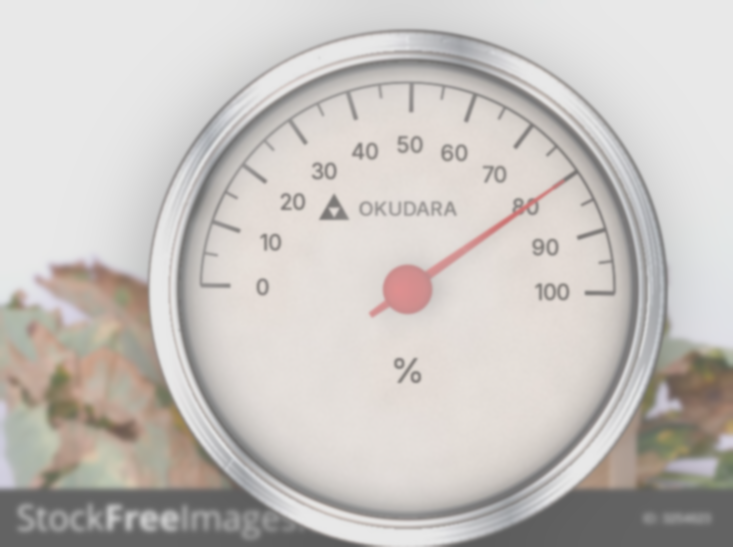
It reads 80 %
